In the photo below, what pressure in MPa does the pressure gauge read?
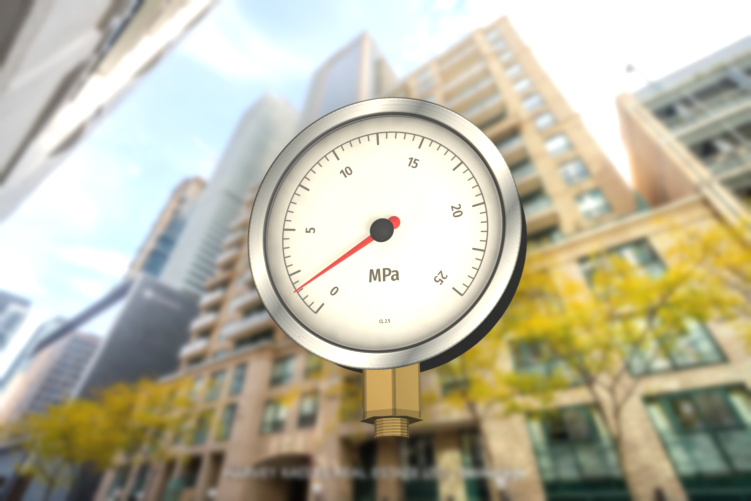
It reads 1.5 MPa
